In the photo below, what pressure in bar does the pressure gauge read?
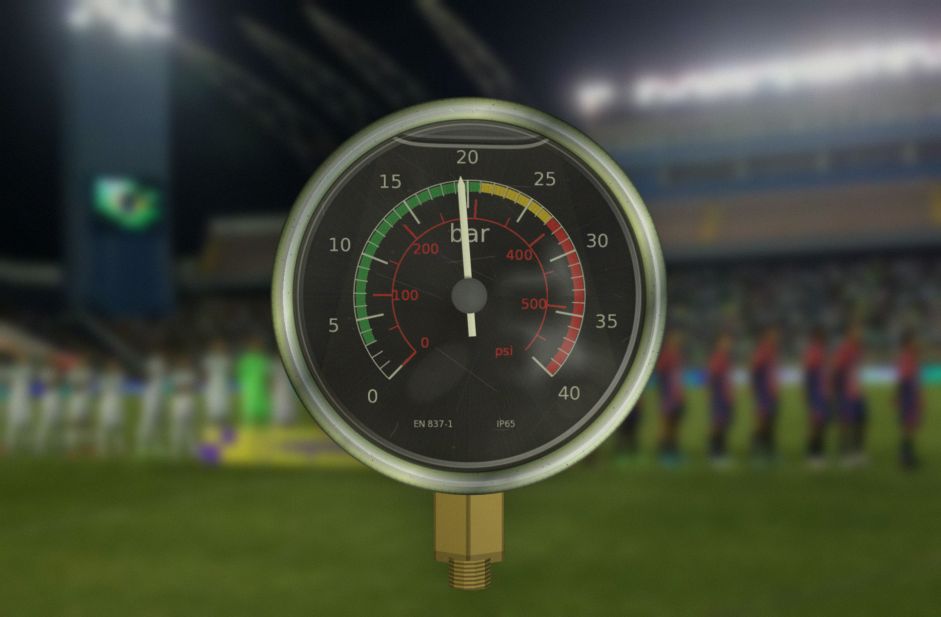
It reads 19.5 bar
